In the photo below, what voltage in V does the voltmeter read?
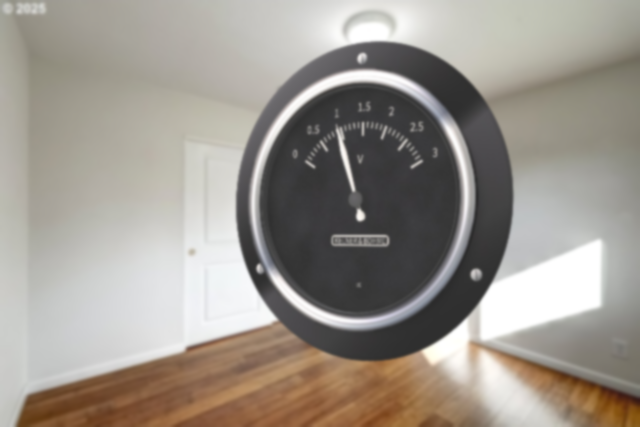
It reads 1 V
